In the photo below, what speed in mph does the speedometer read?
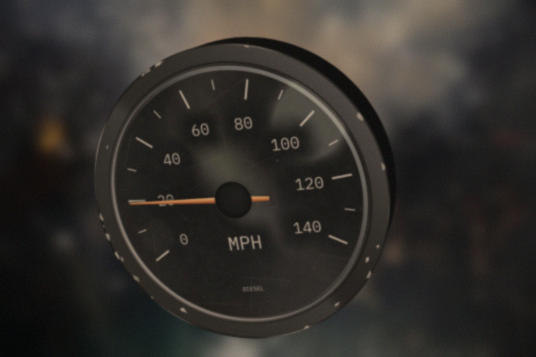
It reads 20 mph
